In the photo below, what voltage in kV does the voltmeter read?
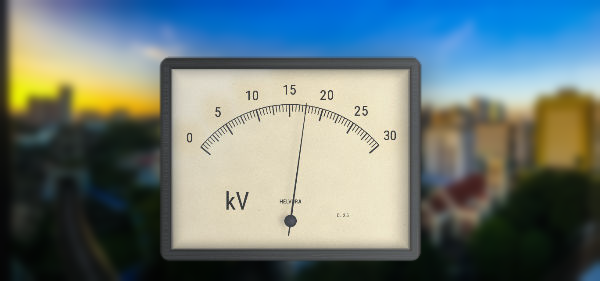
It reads 17.5 kV
